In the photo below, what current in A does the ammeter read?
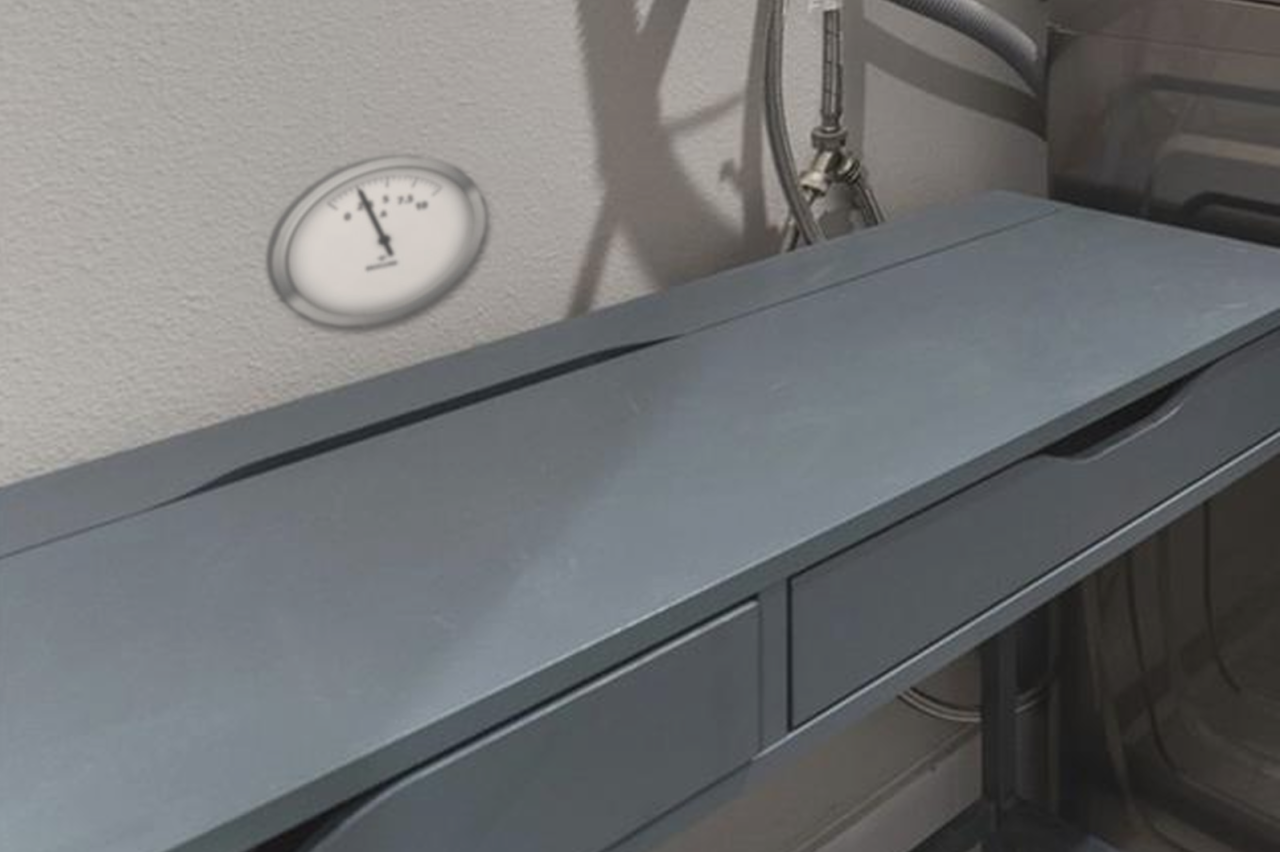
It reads 2.5 A
